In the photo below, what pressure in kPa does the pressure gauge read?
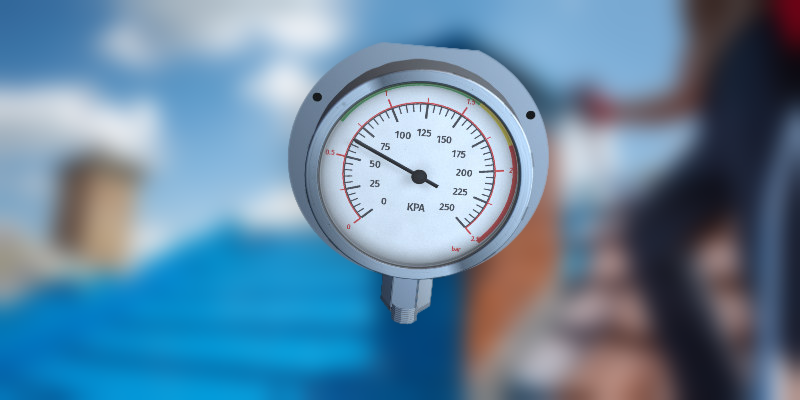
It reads 65 kPa
